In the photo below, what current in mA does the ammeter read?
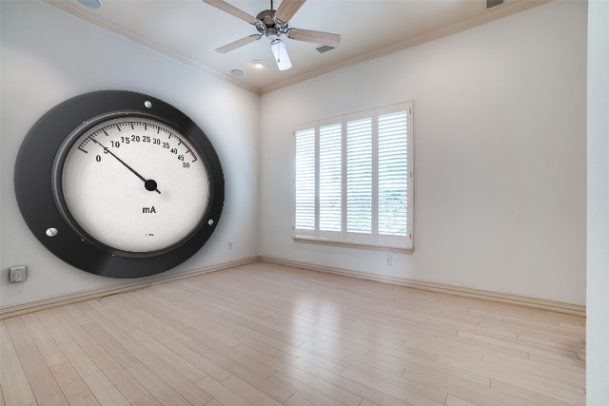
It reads 5 mA
